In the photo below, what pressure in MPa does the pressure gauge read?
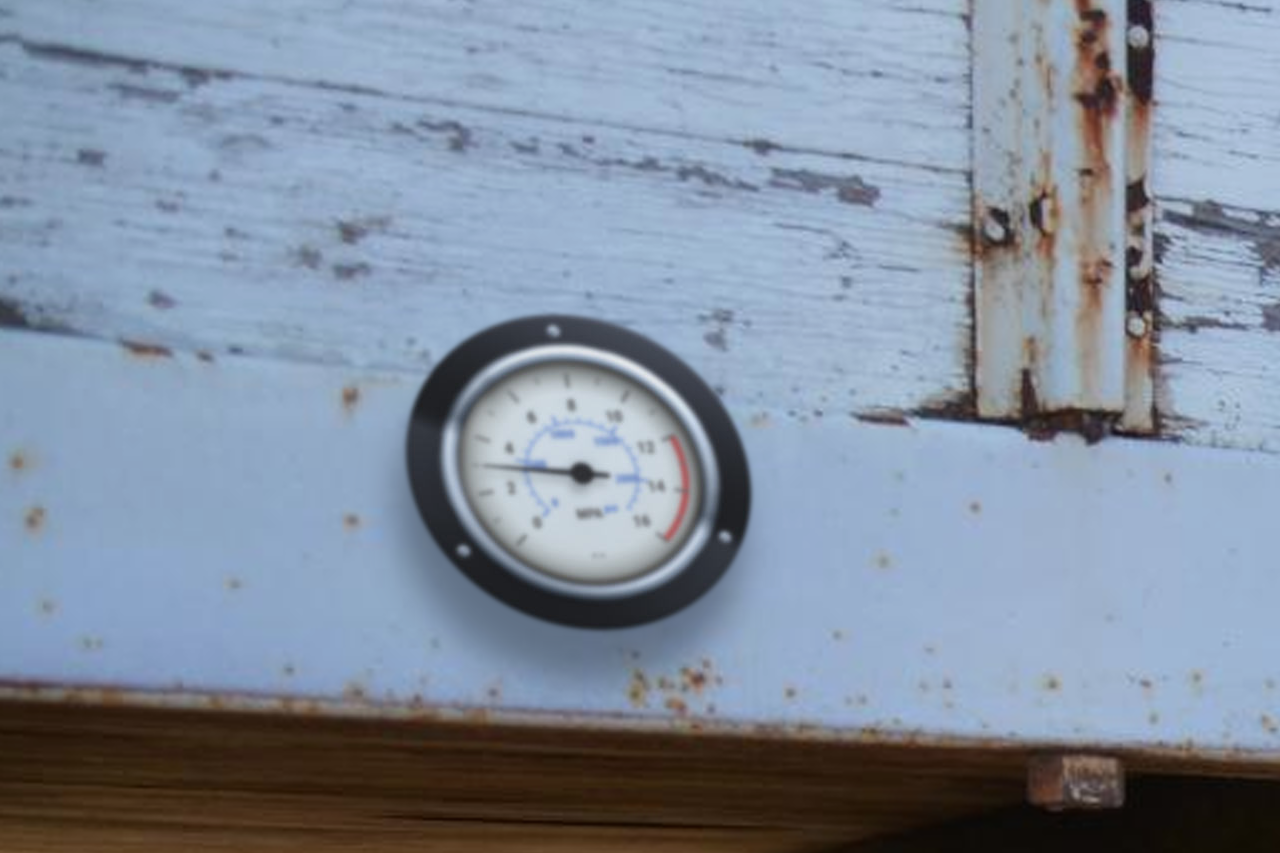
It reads 3 MPa
